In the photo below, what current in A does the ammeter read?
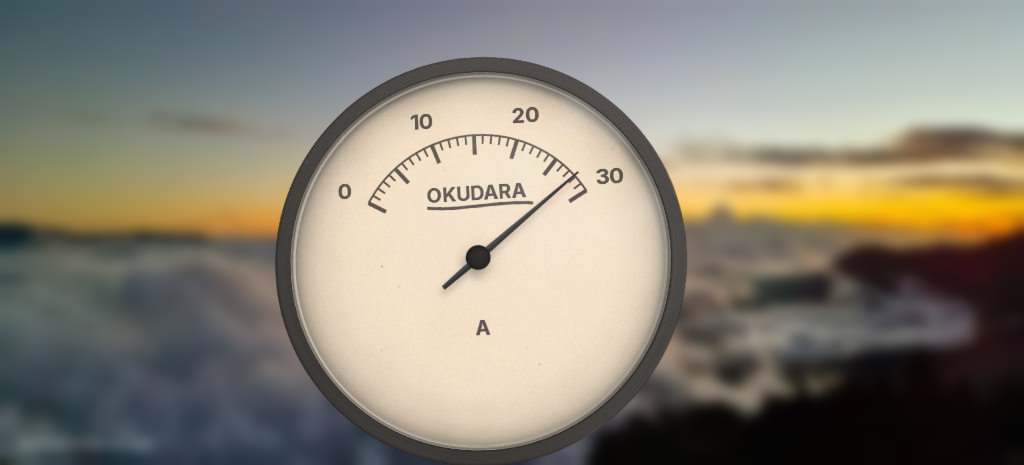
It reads 28 A
